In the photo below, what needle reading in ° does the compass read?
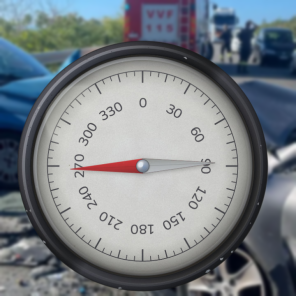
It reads 267.5 °
